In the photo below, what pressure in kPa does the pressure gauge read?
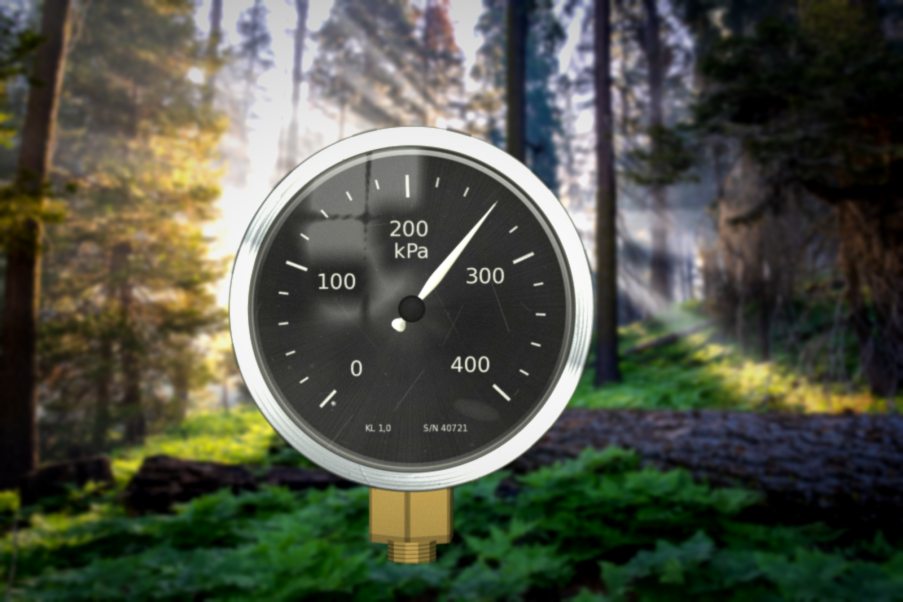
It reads 260 kPa
